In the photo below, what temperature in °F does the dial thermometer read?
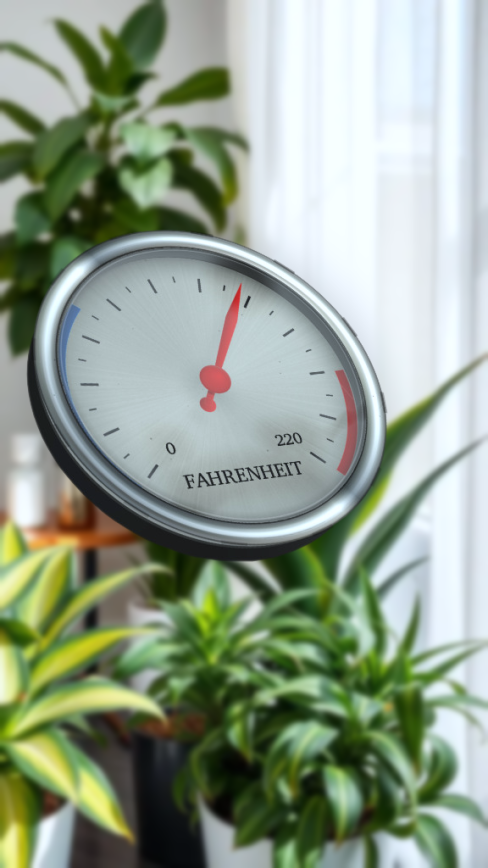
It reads 135 °F
